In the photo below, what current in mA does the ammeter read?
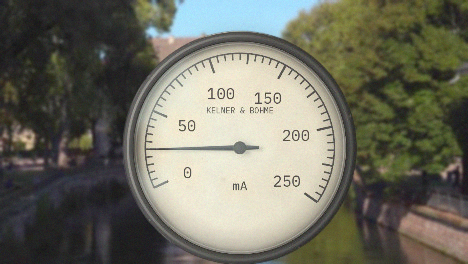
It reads 25 mA
